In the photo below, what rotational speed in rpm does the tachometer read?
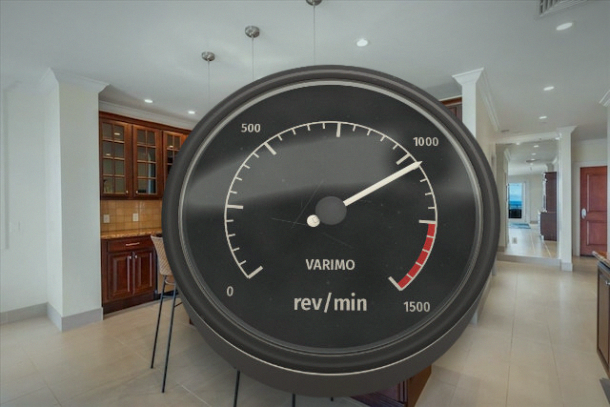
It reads 1050 rpm
